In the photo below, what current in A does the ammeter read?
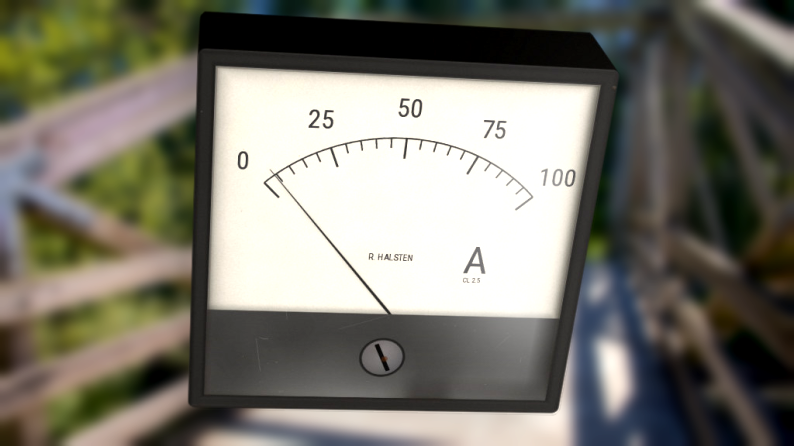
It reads 5 A
